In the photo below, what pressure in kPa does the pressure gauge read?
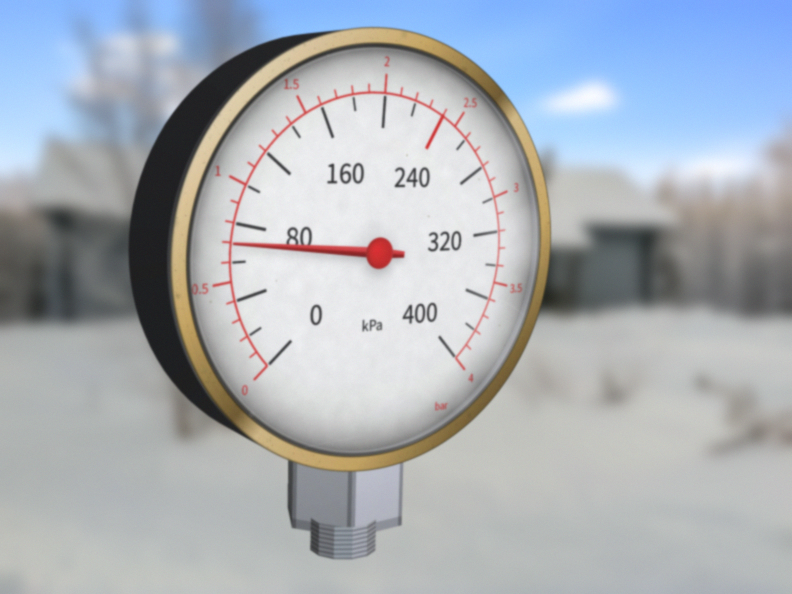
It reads 70 kPa
